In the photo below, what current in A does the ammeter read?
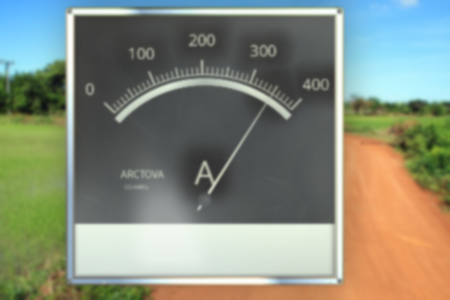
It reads 350 A
